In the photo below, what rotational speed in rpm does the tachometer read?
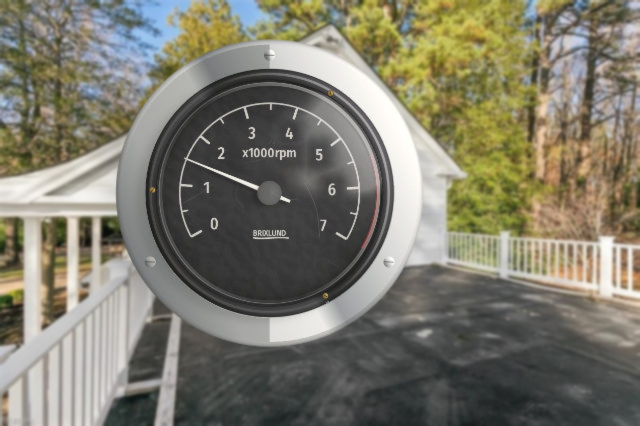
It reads 1500 rpm
